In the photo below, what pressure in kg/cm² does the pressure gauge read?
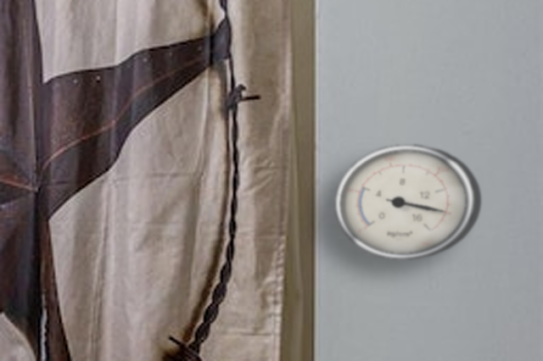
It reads 14 kg/cm²
